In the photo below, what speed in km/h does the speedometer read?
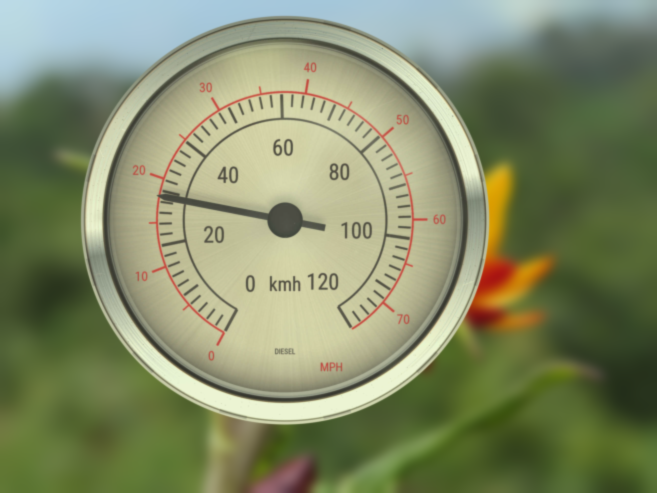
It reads 29 km/h
